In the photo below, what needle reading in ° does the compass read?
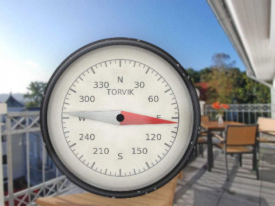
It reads 95 °
